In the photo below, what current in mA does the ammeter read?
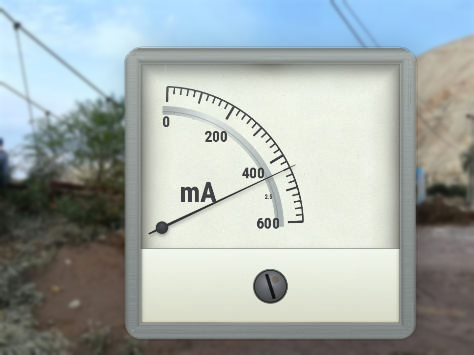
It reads 440 mA
